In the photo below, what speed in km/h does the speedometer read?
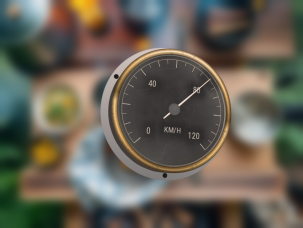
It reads 80 km/h
